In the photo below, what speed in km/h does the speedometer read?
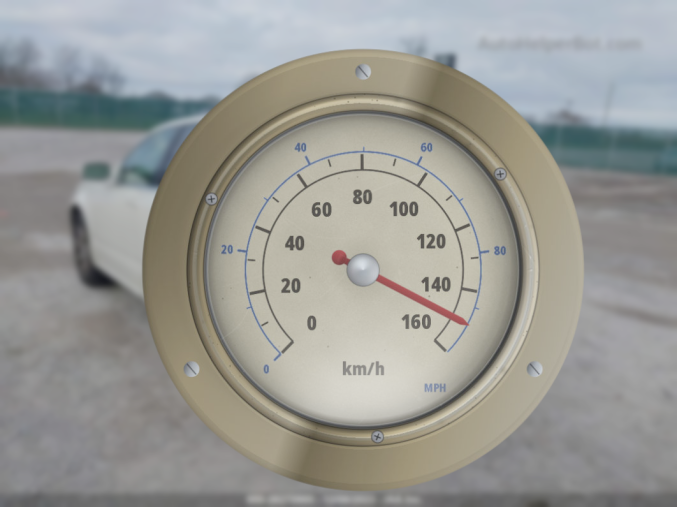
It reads 150 km/h
